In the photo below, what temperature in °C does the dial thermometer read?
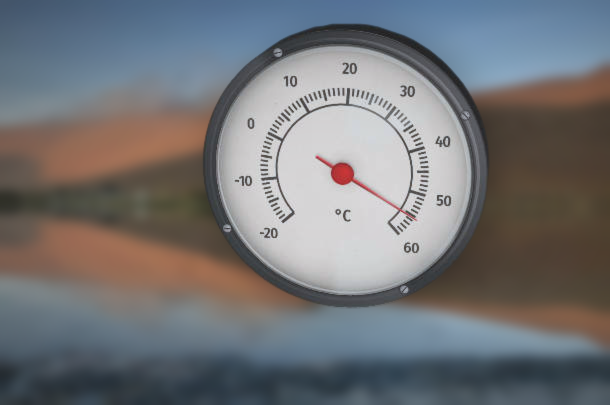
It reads 55 °C
